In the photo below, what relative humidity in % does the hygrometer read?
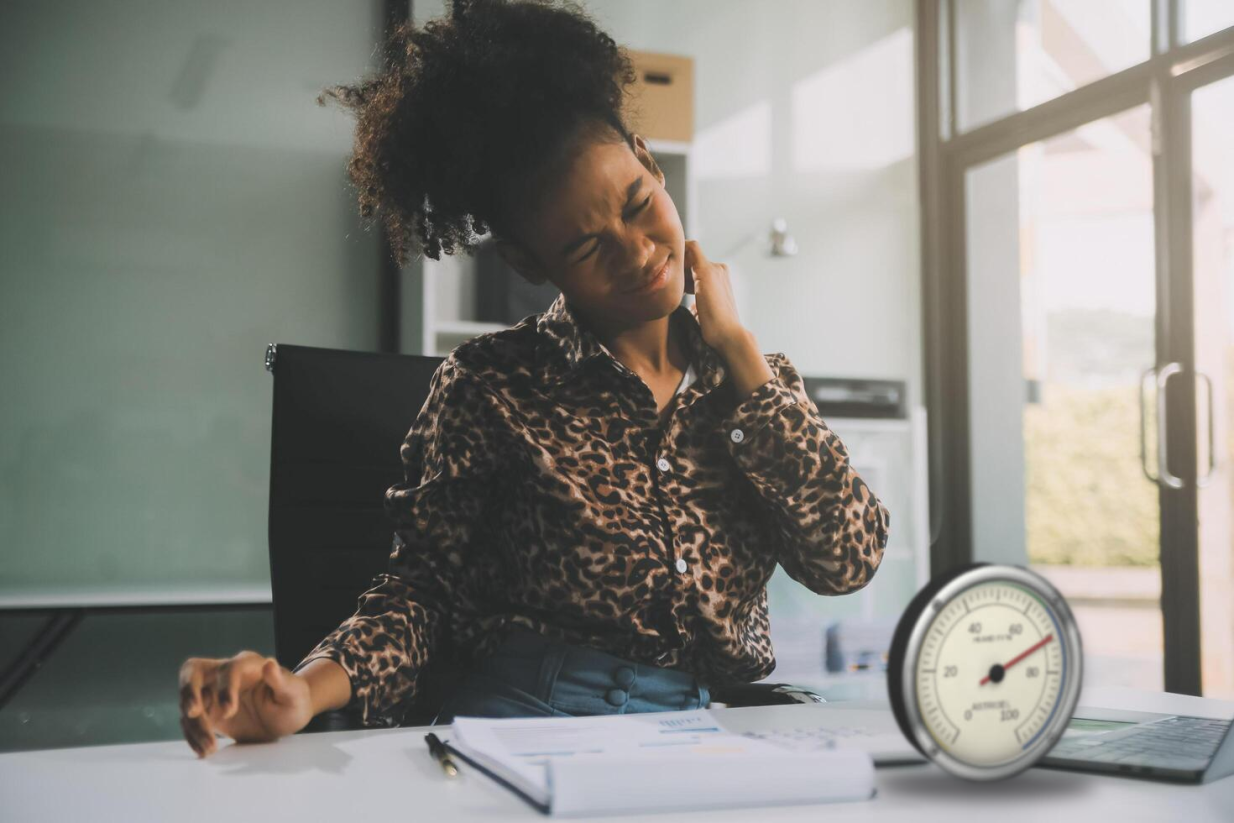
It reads 70 %
